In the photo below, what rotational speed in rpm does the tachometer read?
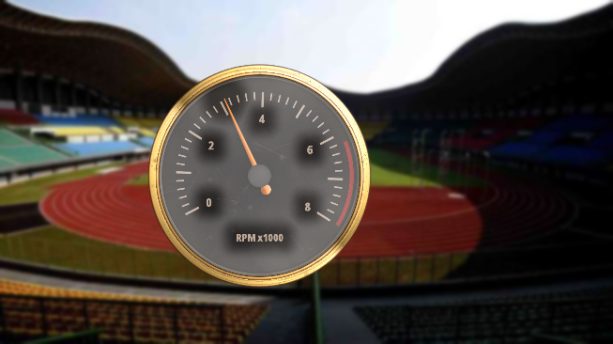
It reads 3100 rpm
